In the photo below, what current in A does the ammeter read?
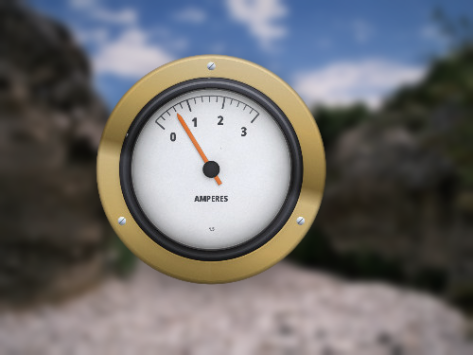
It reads 0.6 A
